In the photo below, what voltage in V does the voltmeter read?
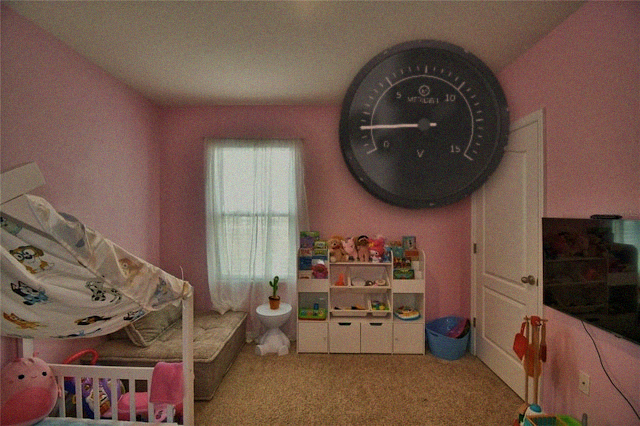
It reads 1.5 V
